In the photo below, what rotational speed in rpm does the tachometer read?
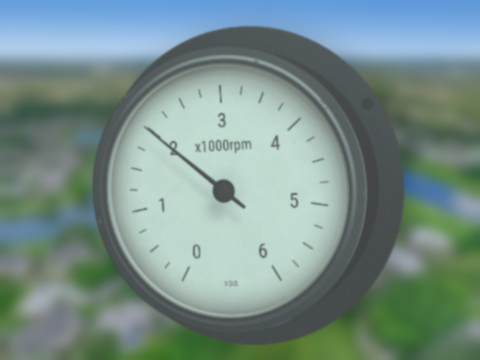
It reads 2000 rpm
